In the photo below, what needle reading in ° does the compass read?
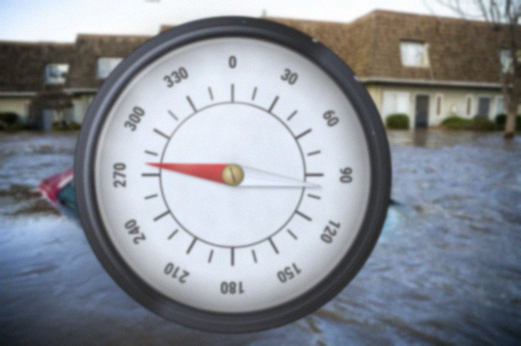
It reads 277.5 °
